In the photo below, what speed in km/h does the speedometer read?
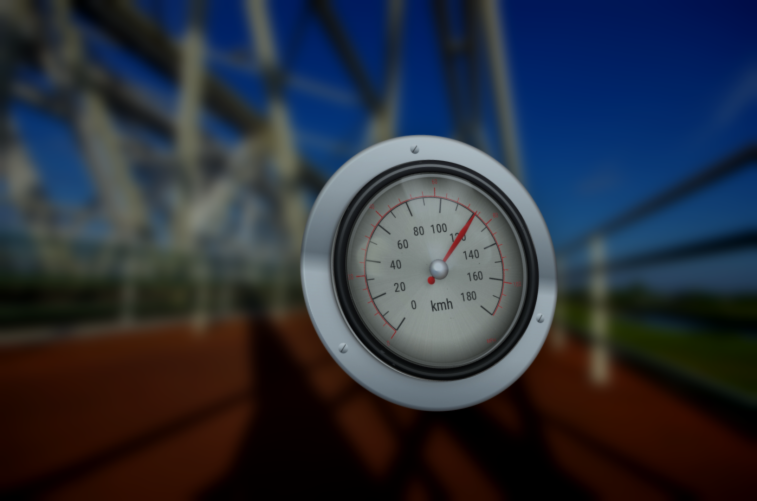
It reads 120 km/h
